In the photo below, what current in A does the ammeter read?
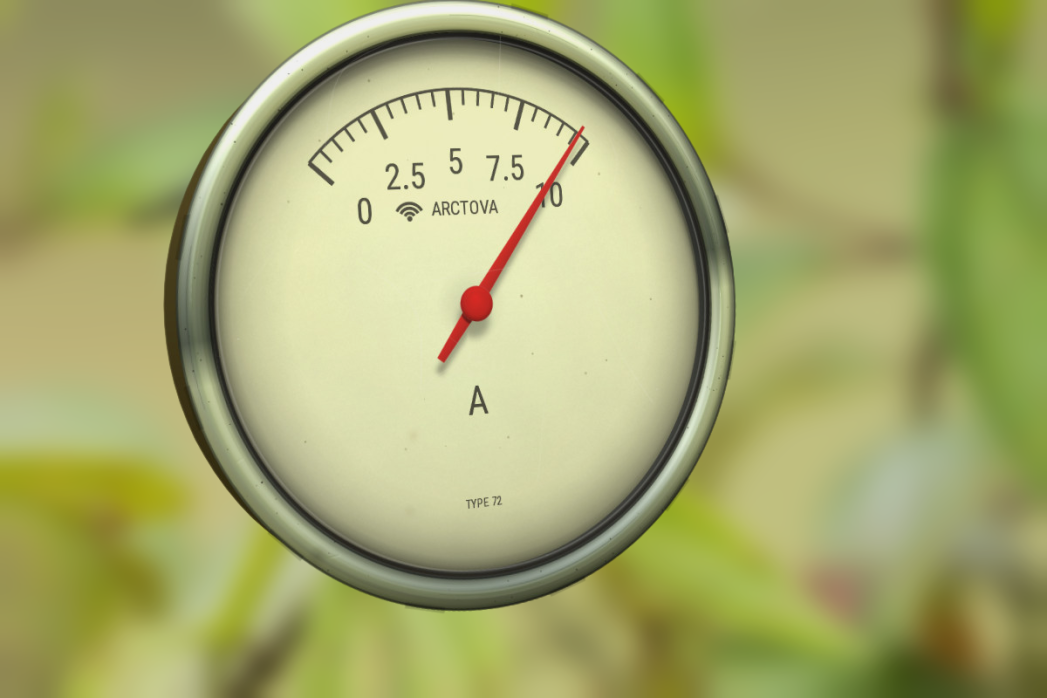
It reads 9.5 A
